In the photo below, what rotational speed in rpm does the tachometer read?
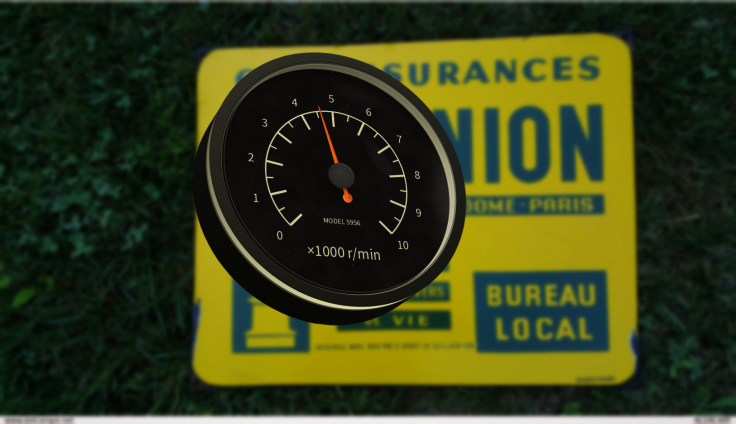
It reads 4500 rpm
